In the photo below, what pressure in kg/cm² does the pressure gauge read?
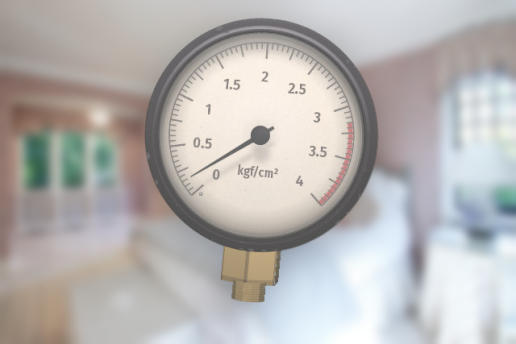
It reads 0.15 kg/cm²
